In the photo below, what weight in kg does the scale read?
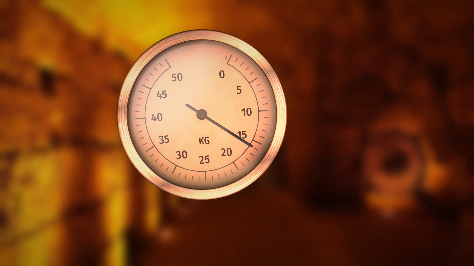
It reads 16 kg
